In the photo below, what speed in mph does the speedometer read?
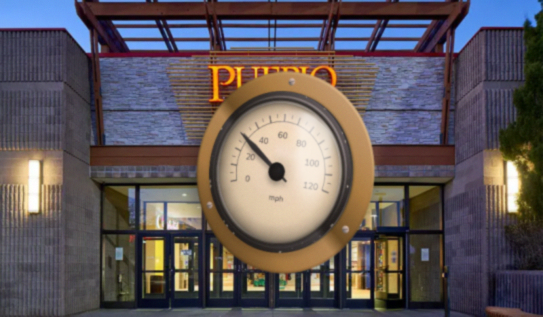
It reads 30 mph
